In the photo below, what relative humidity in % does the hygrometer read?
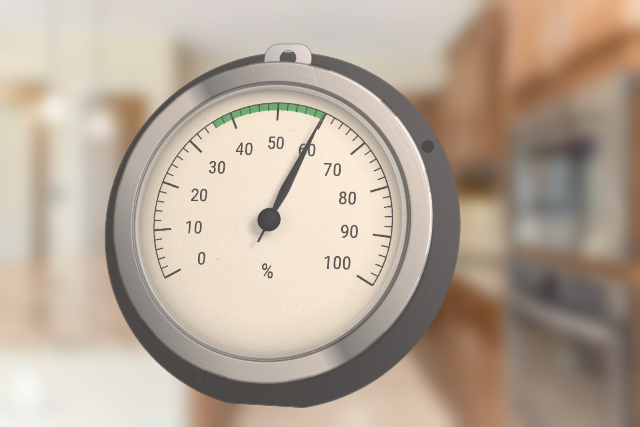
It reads 60 %
